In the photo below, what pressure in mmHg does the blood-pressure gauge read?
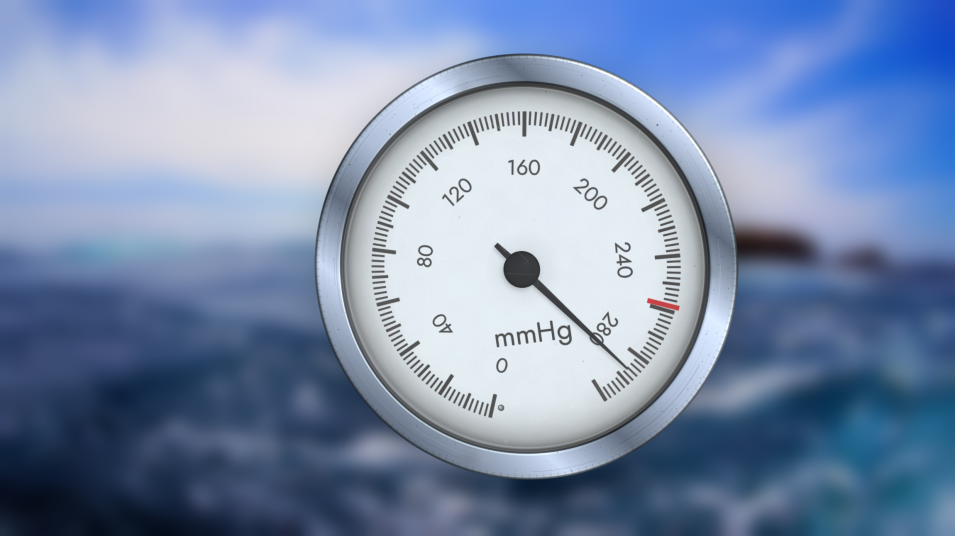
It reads 286 mmHg
